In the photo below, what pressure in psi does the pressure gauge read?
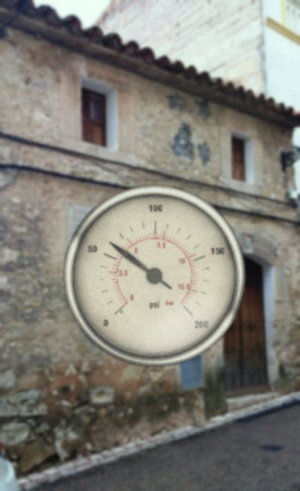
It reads 60 psi
